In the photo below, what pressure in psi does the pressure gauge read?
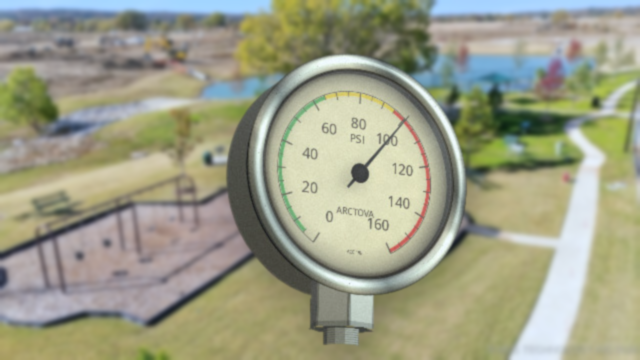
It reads 100 psi
